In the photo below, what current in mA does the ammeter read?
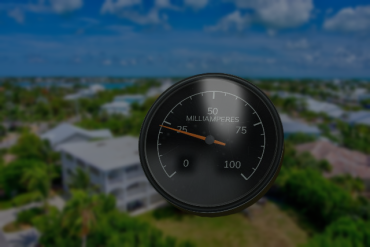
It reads 22.5 mA
